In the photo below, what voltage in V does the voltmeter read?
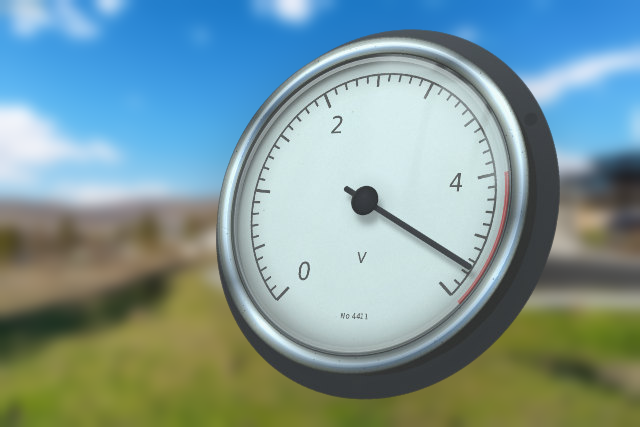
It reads 4.75 V
